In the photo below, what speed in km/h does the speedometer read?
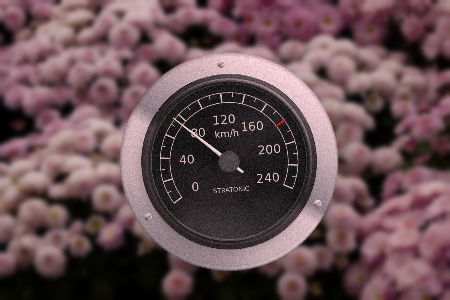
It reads 75 km/h
